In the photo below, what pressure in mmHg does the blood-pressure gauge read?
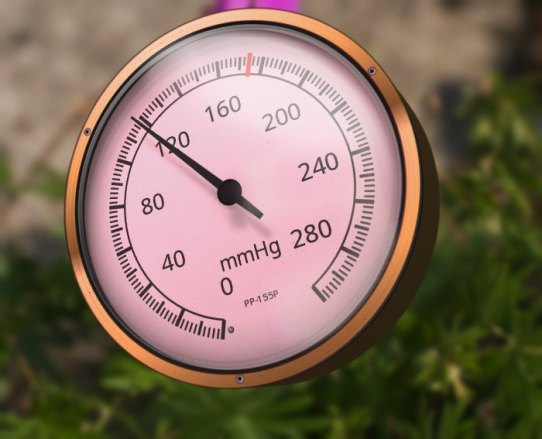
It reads 118 mmHg
